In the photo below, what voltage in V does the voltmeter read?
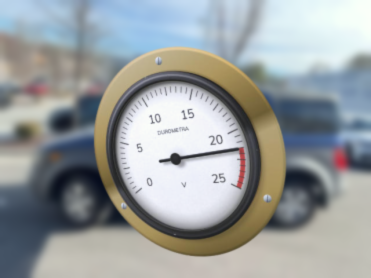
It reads 21.5 V
